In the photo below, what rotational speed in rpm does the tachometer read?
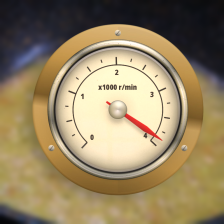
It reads 3875 rpm
